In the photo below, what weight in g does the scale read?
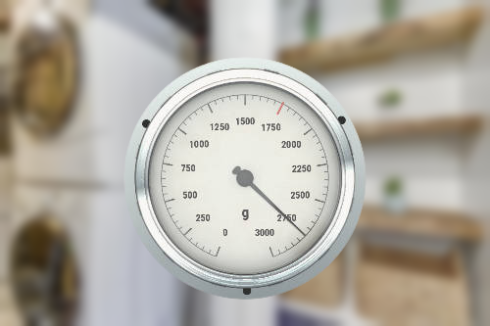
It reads 2750 g
